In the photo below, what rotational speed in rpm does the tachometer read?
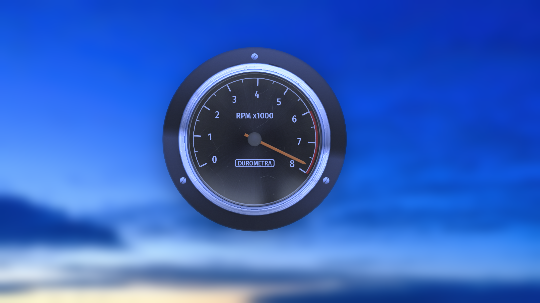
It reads 7750 rpm
